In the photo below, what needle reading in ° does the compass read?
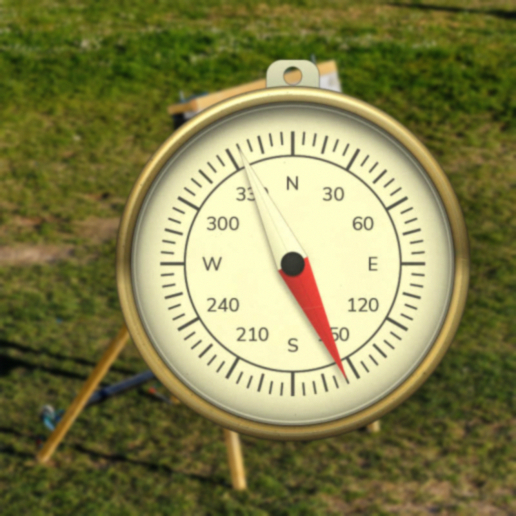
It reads 155 °
